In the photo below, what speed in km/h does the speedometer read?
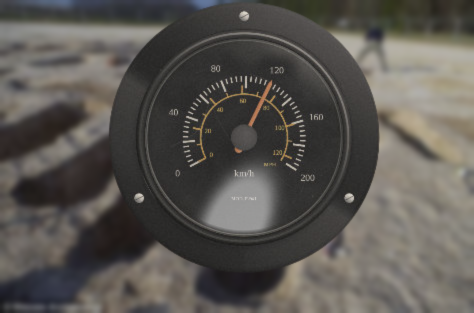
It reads 120 km/h
